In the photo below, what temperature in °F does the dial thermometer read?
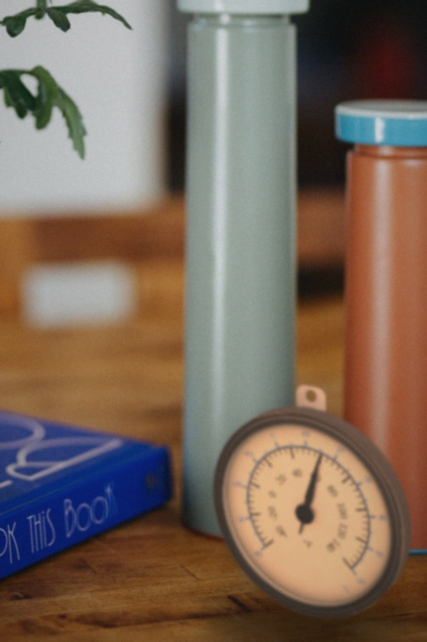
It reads 60 °F
